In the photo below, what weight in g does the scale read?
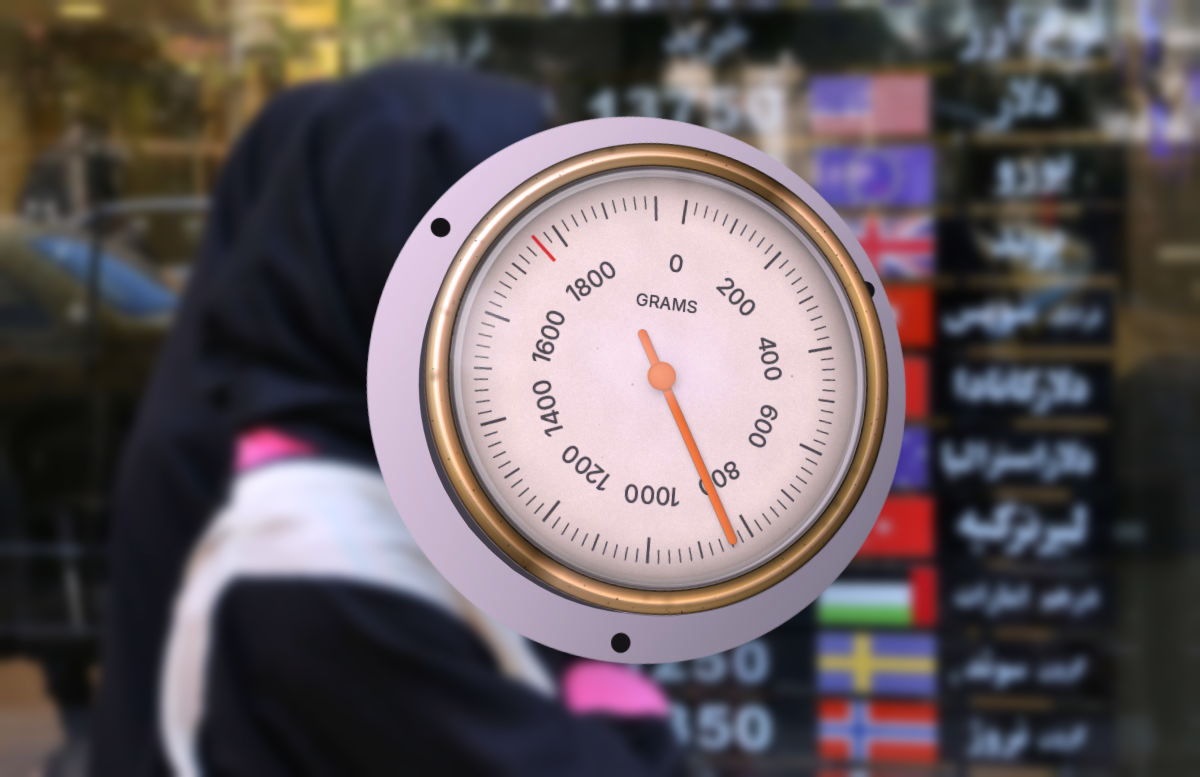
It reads 840 g
